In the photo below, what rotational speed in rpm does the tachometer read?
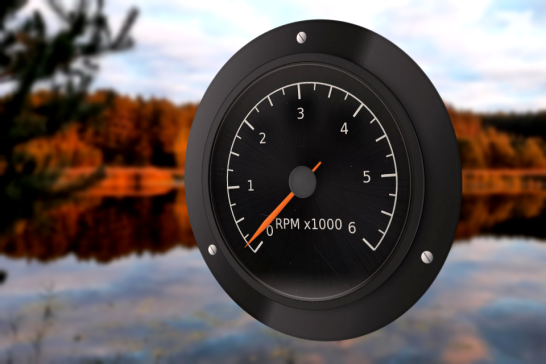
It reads 125 rpm
